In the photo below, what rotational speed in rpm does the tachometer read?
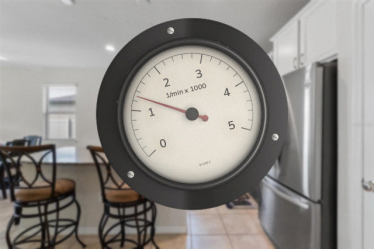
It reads 1300 rpm
